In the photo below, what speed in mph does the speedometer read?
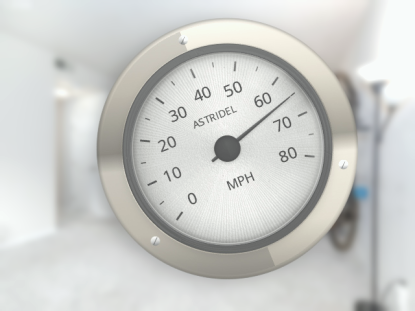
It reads 65 mph
